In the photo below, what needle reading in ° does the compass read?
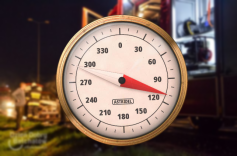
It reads 110 °
